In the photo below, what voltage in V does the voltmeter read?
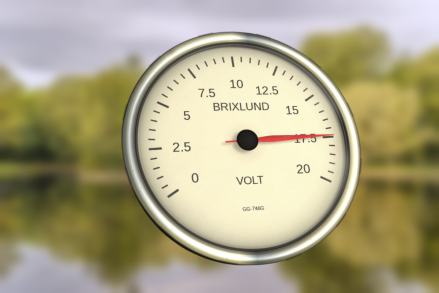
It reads 17.5 V
